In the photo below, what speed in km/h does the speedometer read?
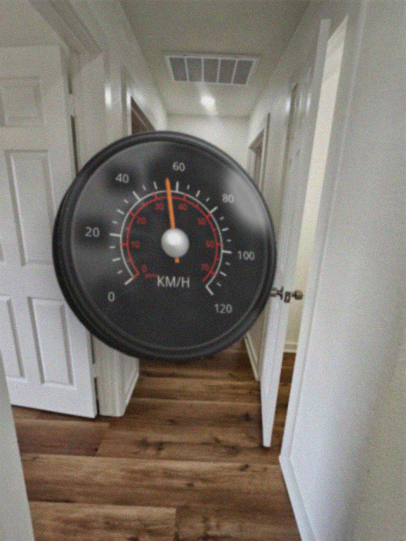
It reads 55 km/h
